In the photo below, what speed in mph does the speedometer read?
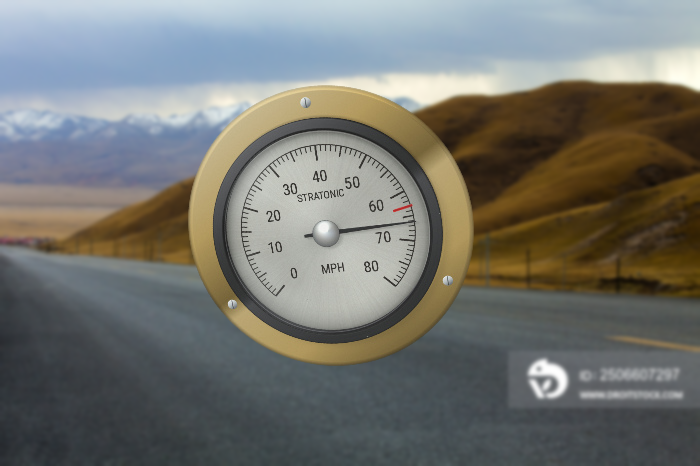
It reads 66 mph
